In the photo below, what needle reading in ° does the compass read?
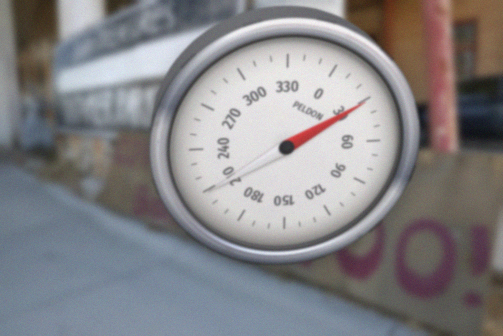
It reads 30 °
